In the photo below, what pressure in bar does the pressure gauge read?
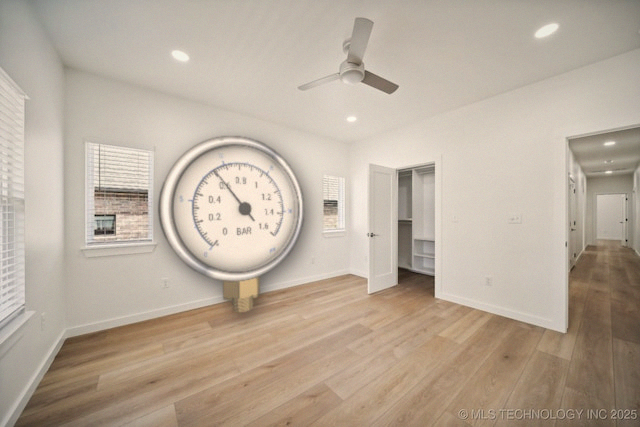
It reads 0.6 bar
